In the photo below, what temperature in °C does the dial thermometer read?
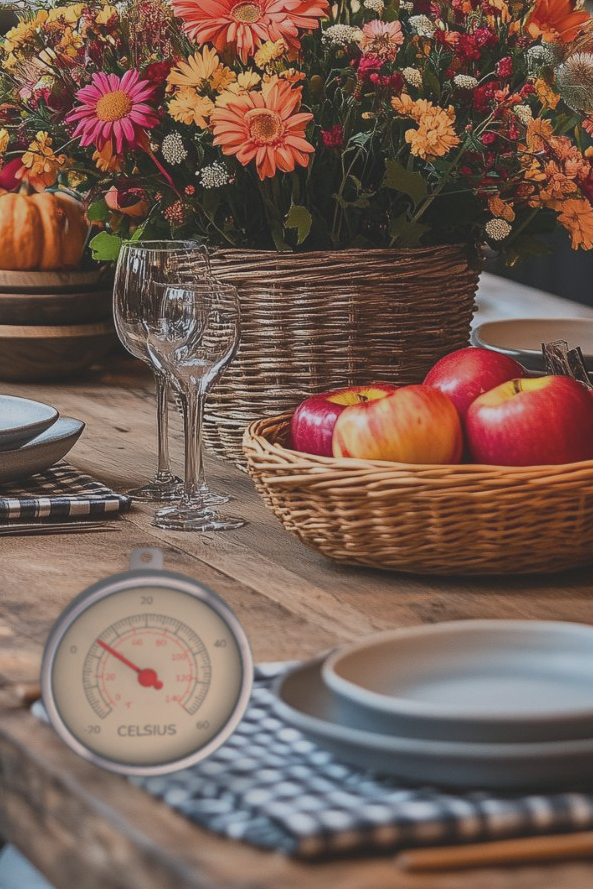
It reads 5 °C
